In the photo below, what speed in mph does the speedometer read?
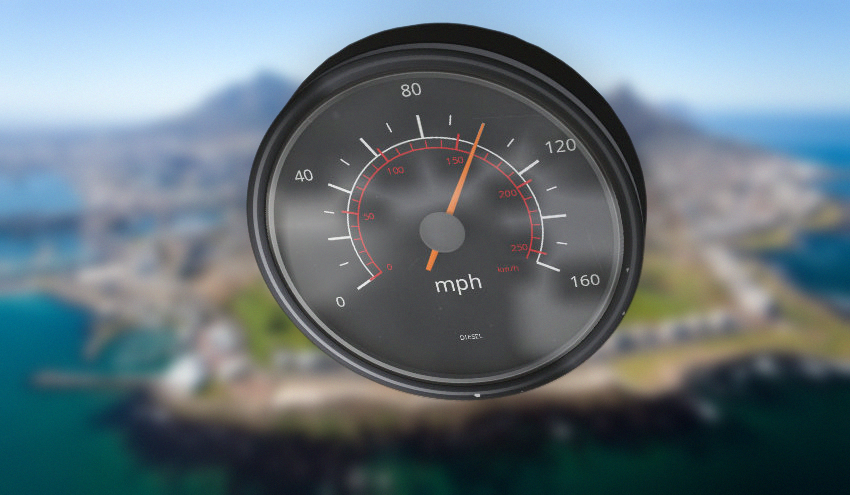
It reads 100 mph
